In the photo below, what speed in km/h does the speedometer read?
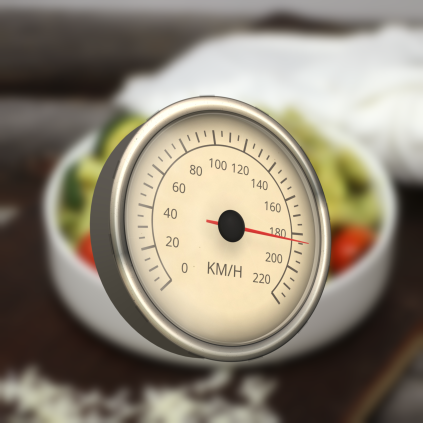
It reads 185 km/h
